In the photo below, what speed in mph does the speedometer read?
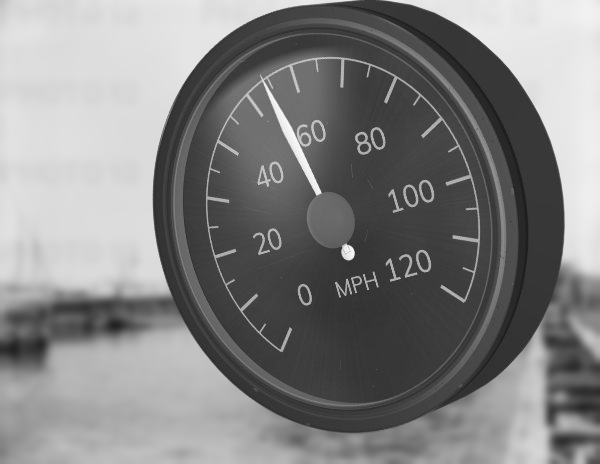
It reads 55 mph
